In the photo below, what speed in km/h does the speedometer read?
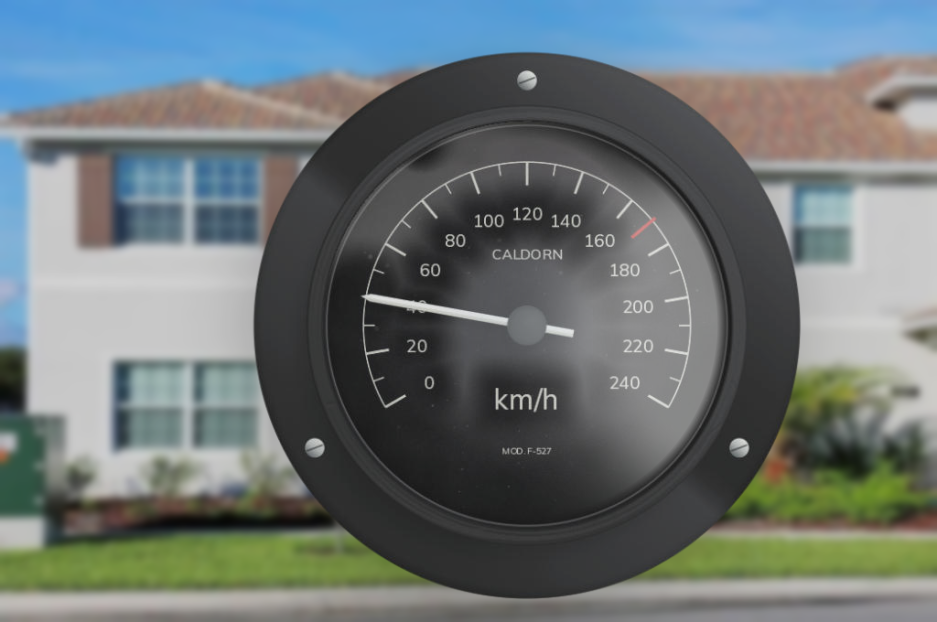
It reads 40 km/h
